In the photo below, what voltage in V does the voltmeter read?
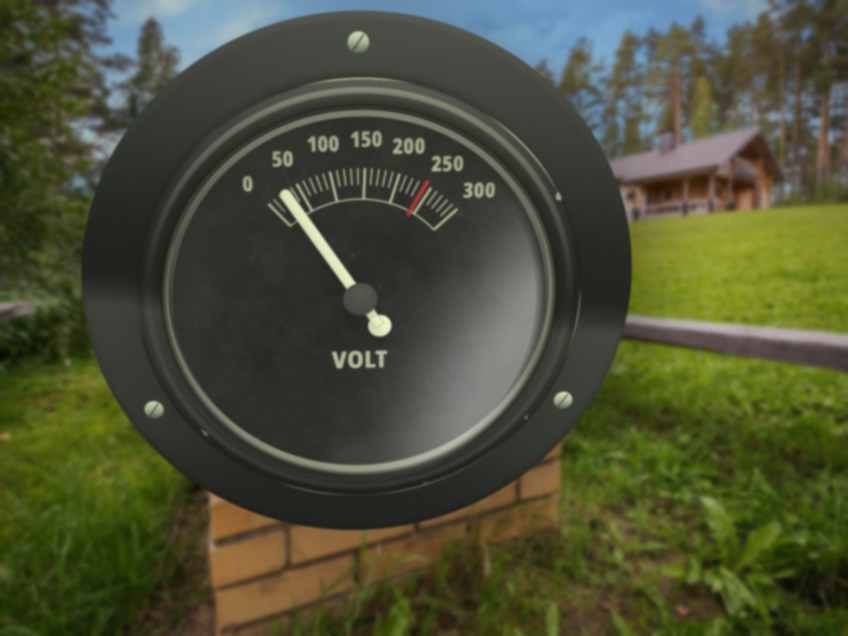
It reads 30 V
